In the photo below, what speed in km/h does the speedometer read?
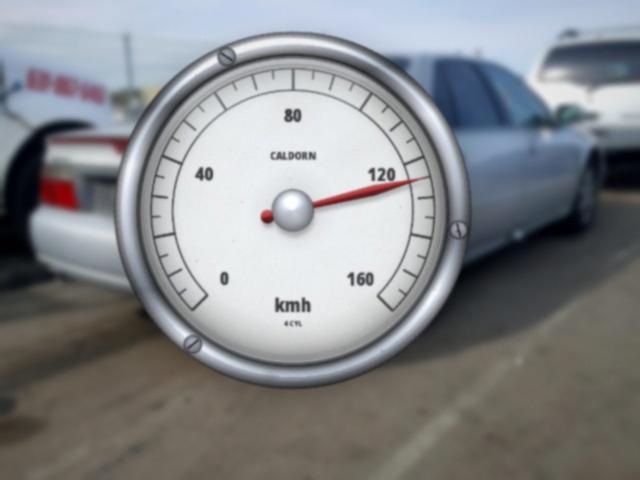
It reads 125 km/h
